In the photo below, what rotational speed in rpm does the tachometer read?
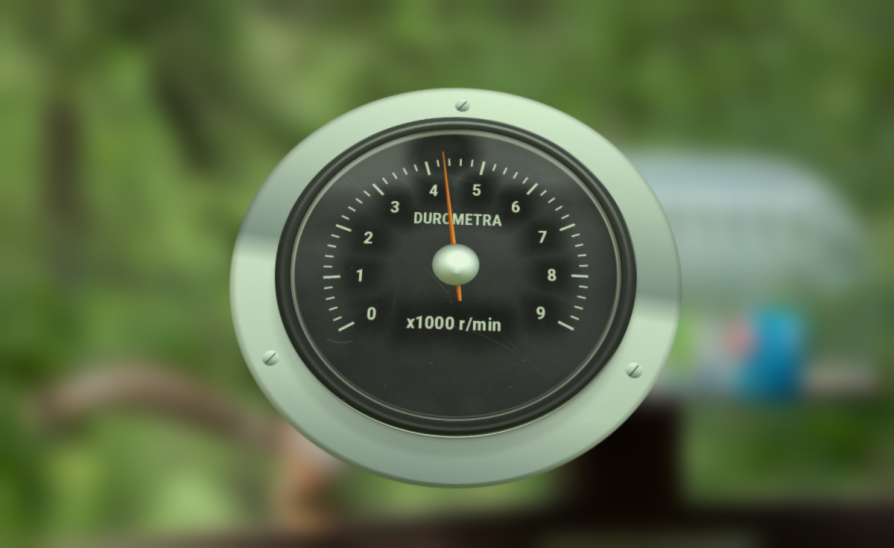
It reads 4300 rpm
